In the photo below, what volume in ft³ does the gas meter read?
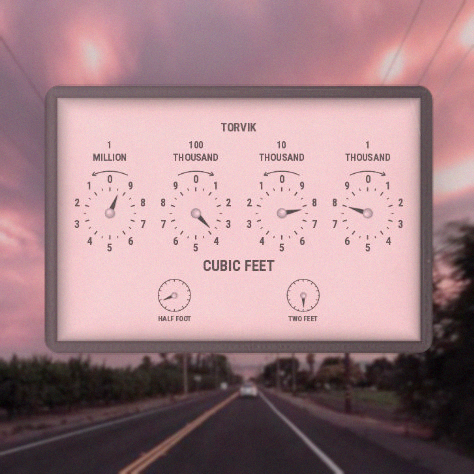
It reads 937800 ft³
